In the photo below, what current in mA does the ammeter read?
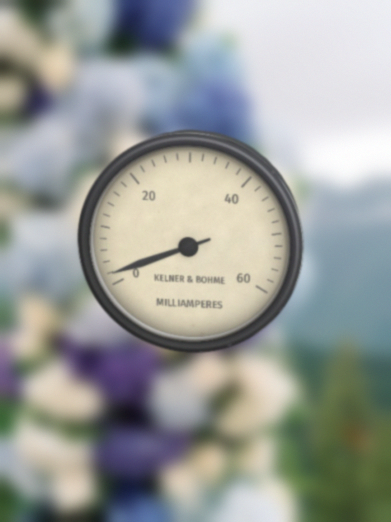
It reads 2 mA
